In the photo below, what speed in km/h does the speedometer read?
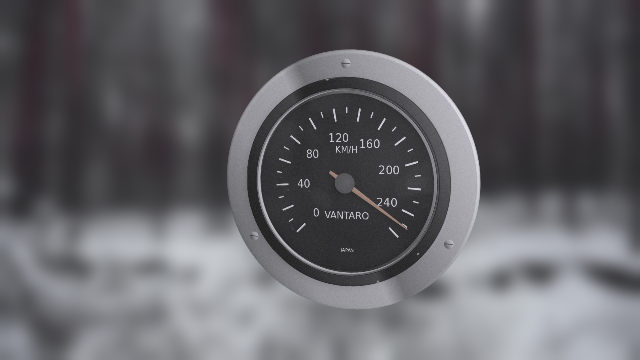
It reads 250 km/h
